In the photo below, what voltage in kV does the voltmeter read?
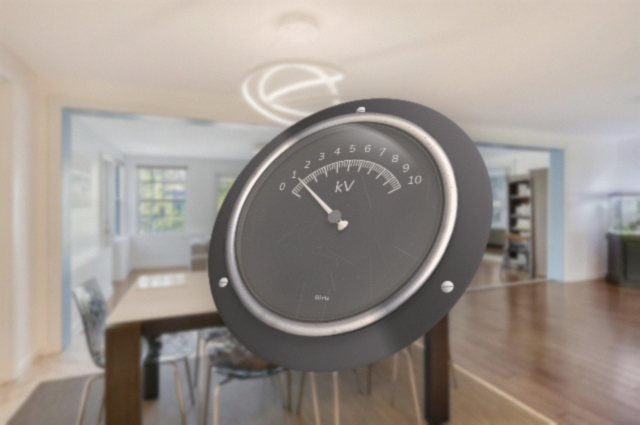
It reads 1 kV
